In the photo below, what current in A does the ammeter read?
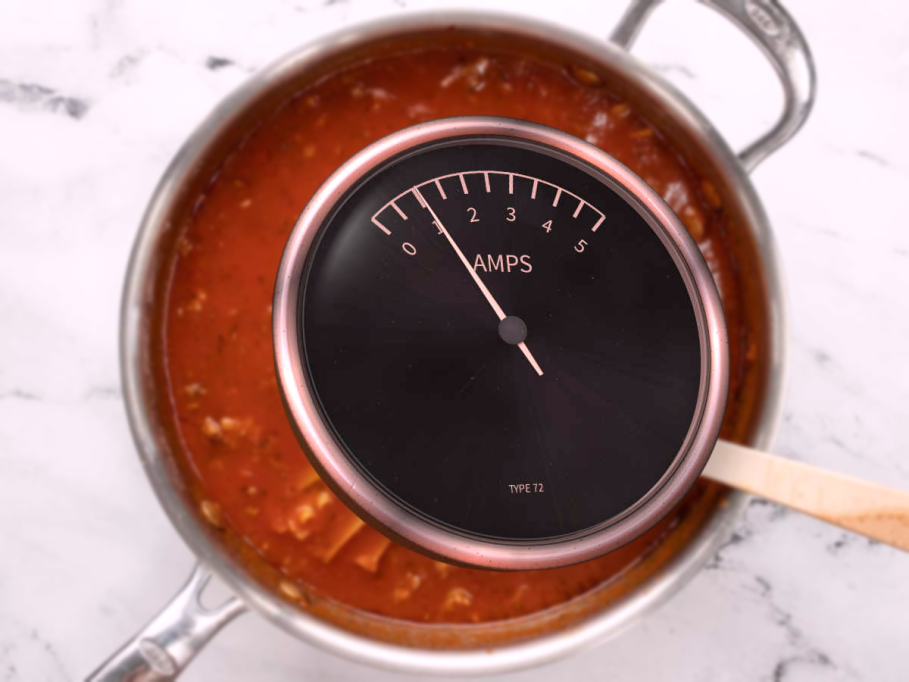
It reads 1 A
